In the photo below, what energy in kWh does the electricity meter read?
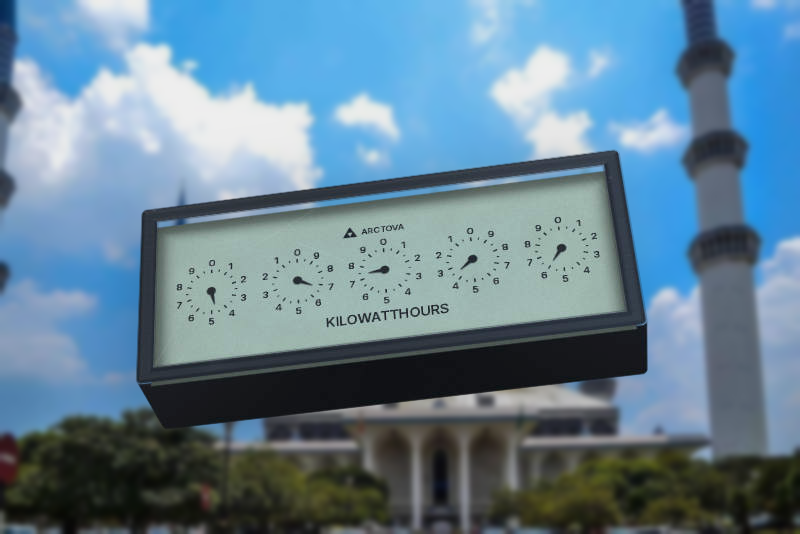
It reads 46736 kWh
